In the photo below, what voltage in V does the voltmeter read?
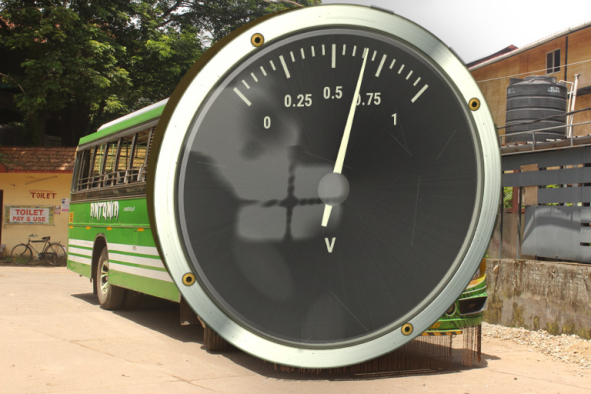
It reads 0.65 V
